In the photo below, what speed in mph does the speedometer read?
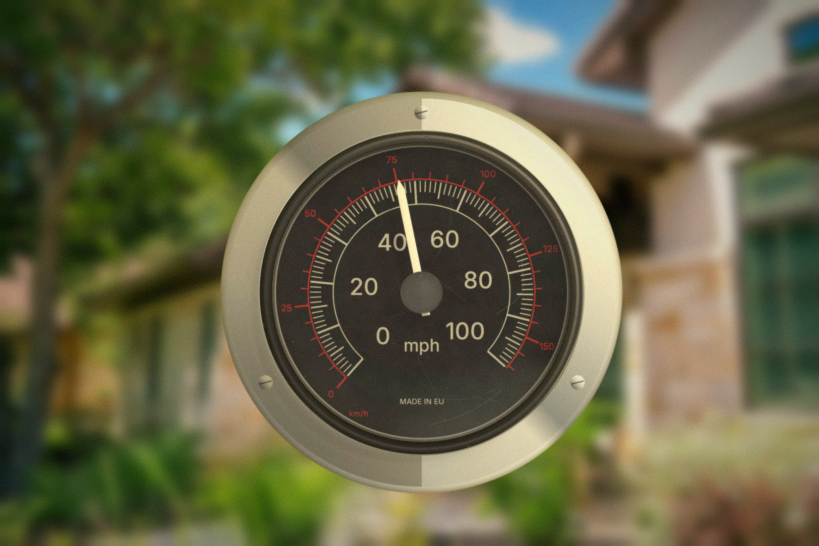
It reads 47 mph
